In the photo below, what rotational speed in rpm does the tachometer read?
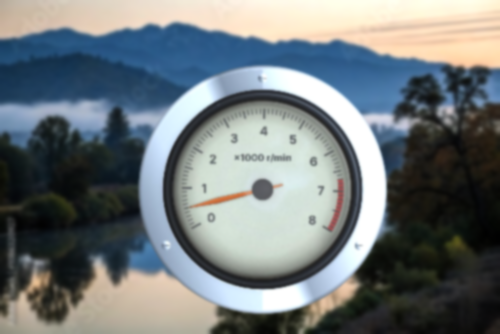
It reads 500 rpm
